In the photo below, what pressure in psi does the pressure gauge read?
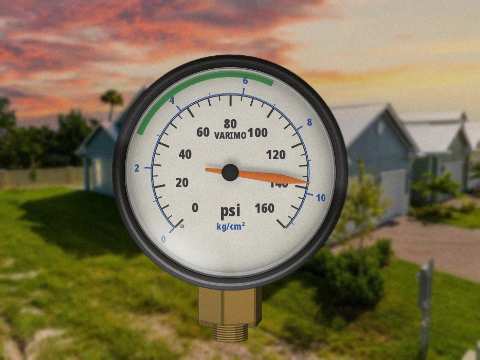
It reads 137.5 psi
